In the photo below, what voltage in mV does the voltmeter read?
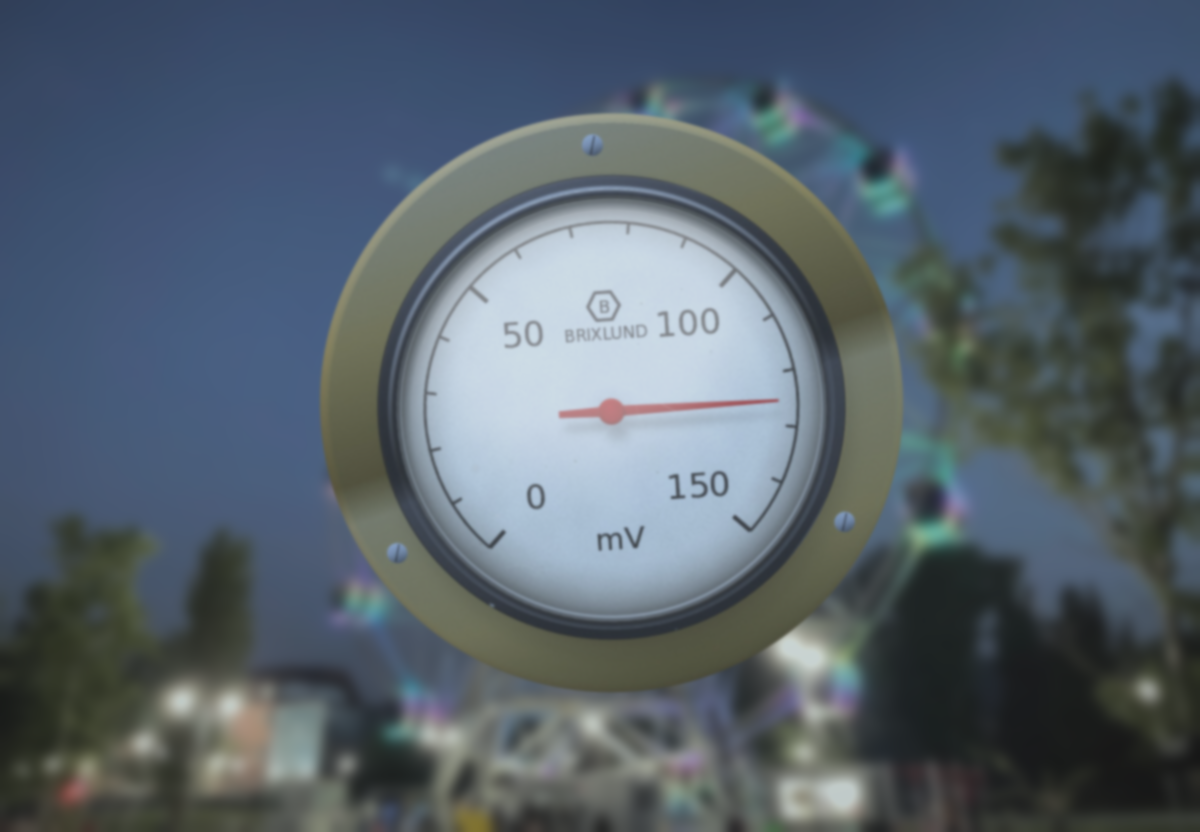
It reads 125 mV
